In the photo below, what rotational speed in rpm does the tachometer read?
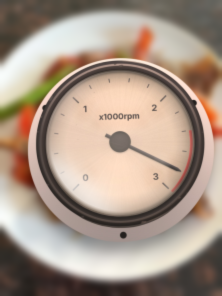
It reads 2800 rpm
